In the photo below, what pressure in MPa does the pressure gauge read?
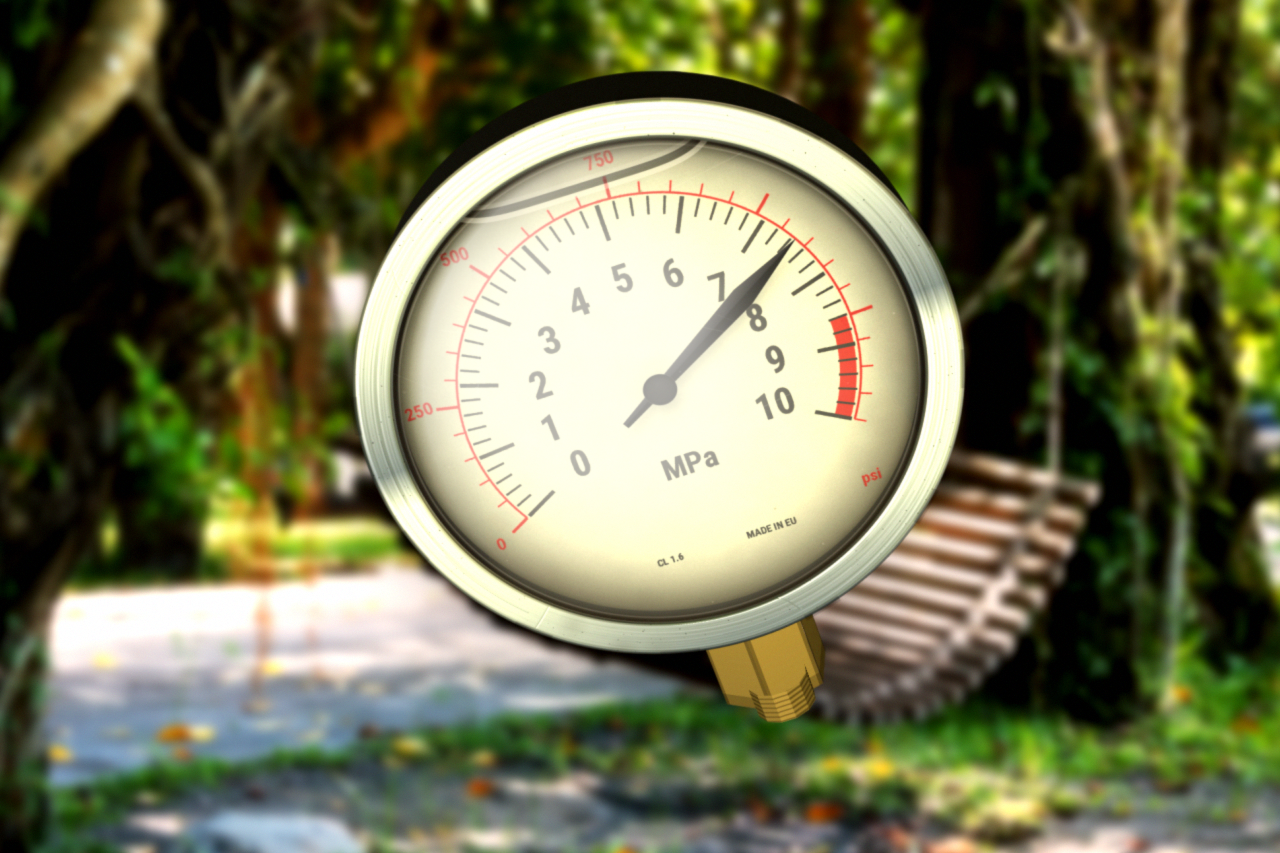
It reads 7.4 MPa
